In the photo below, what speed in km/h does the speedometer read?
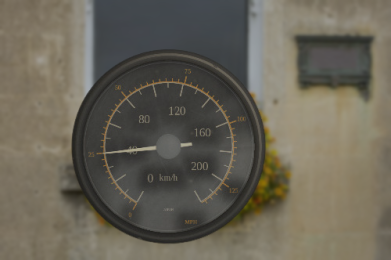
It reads 40 km/h
